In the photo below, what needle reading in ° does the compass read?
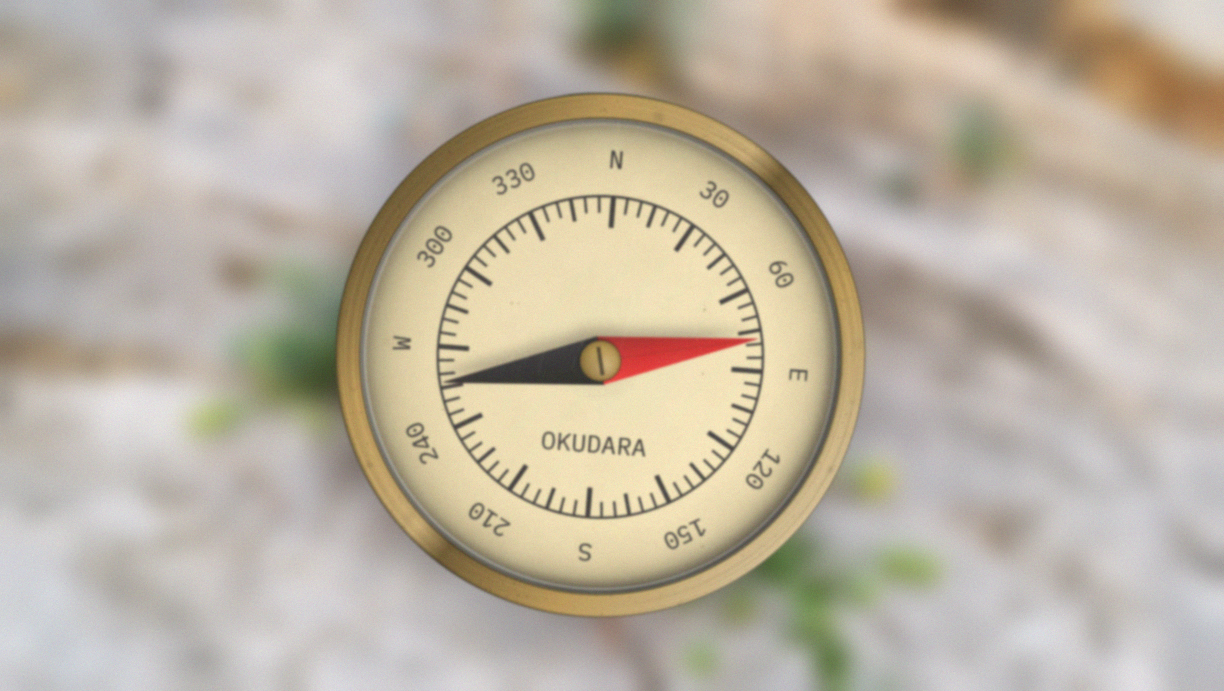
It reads 77.5 °
